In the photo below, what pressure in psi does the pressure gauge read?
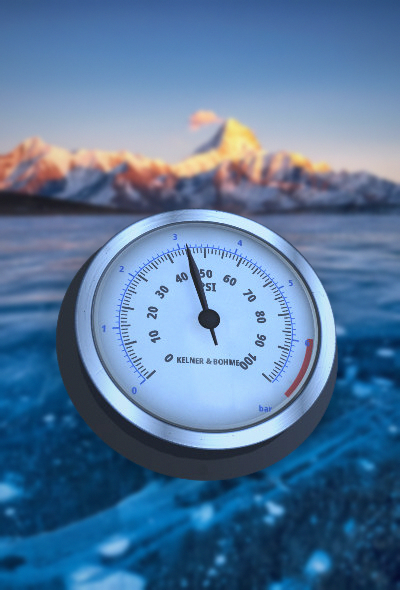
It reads 45 psi
